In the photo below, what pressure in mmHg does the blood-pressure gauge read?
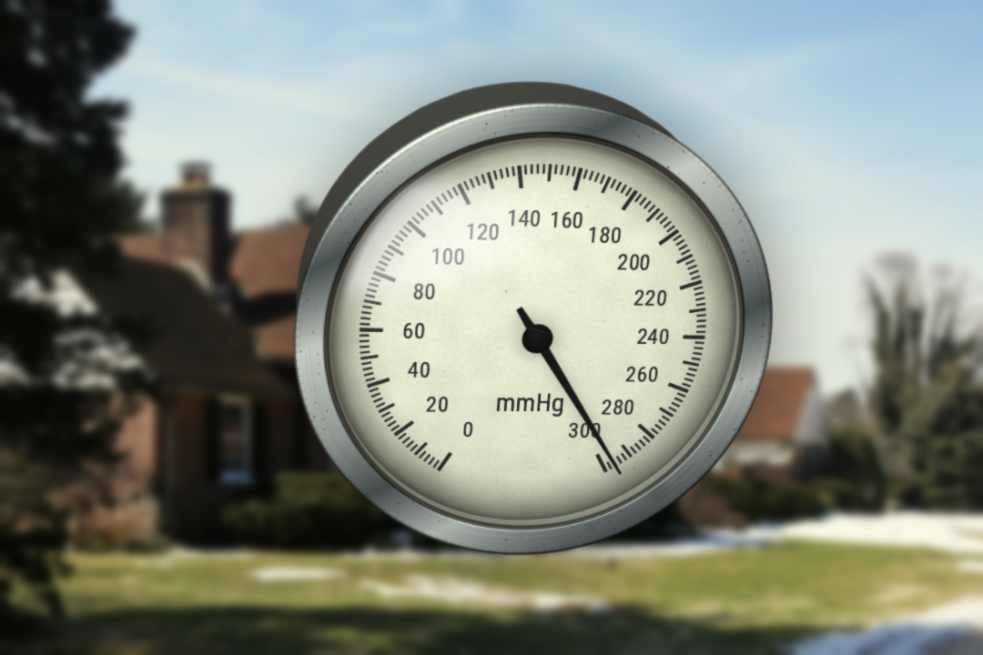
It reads 296 mmHg
